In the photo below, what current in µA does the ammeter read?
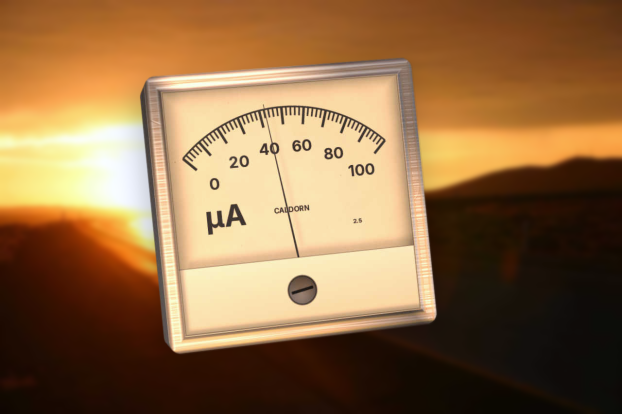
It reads 42 µA
